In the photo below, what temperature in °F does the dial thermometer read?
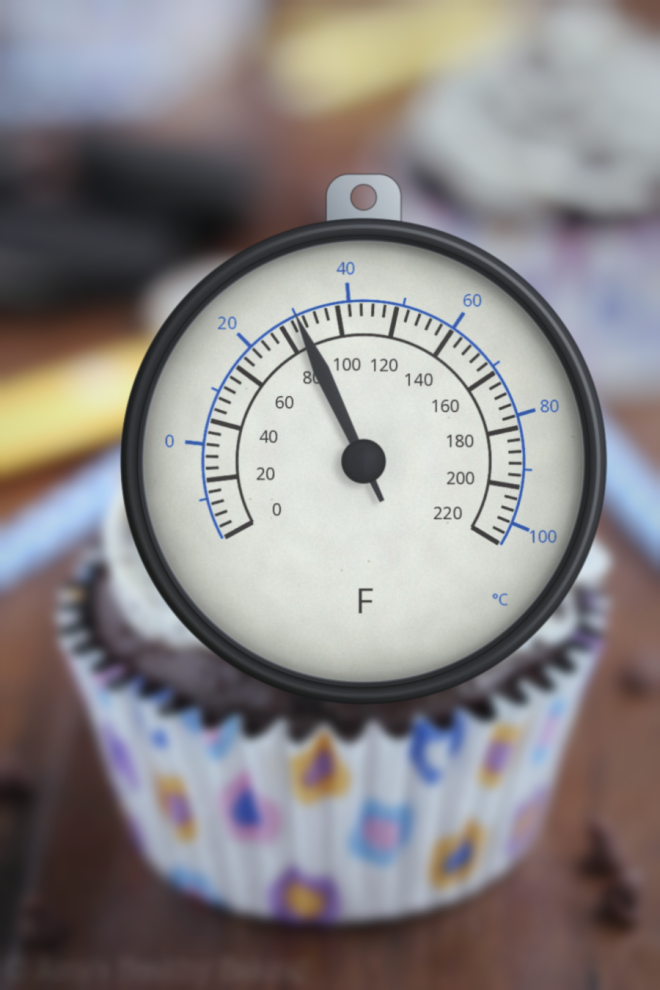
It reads 86 °F
